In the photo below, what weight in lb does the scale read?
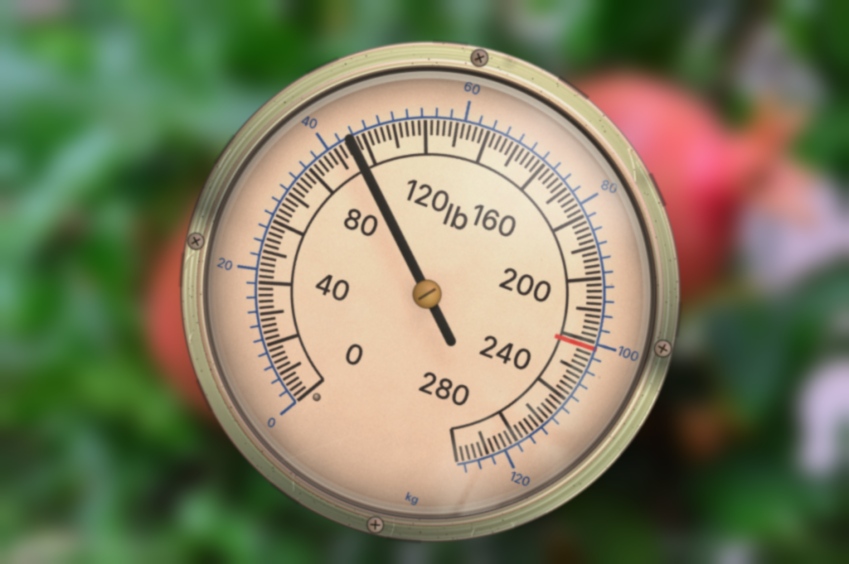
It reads 96 lb
